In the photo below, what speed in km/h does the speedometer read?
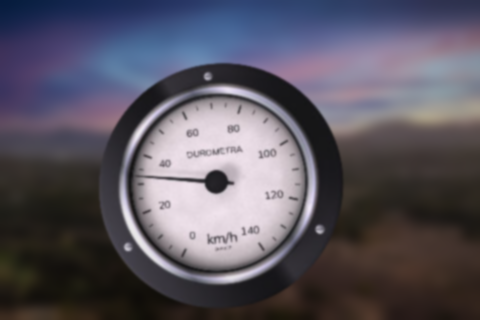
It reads 32.5 km/h
